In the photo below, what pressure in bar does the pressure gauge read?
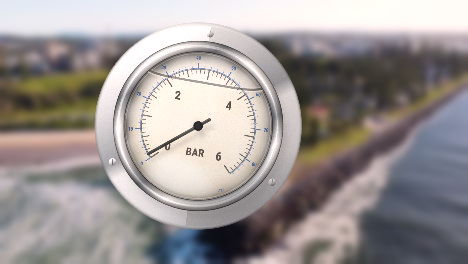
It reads 0.1 bar
